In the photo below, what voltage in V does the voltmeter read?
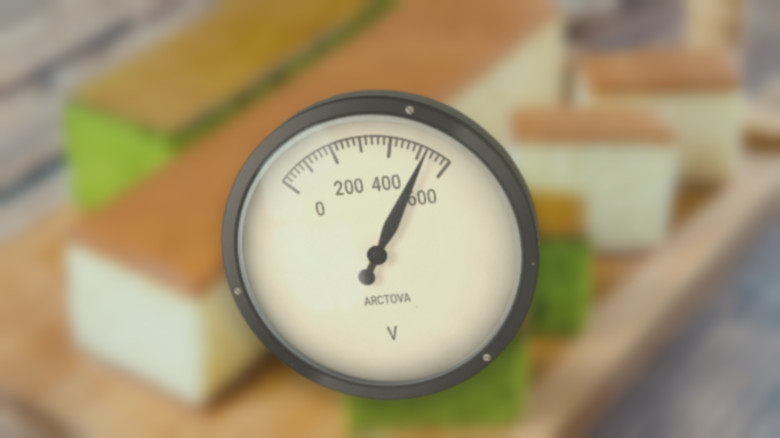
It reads 520 V
